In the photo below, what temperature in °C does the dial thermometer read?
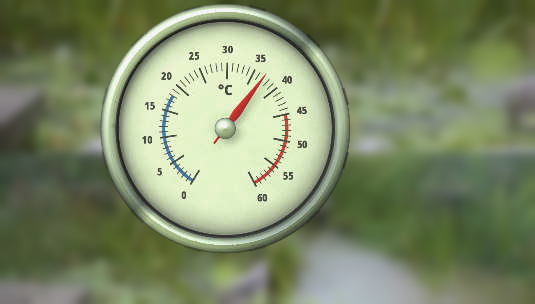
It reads 37 °C
